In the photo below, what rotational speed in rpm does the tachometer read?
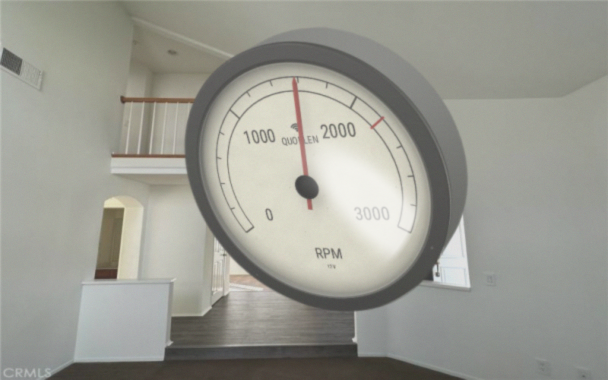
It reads 1600 rpm
